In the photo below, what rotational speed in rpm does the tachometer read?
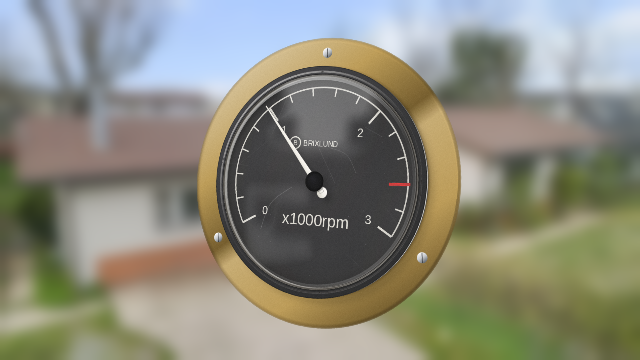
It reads 1000 rpm
